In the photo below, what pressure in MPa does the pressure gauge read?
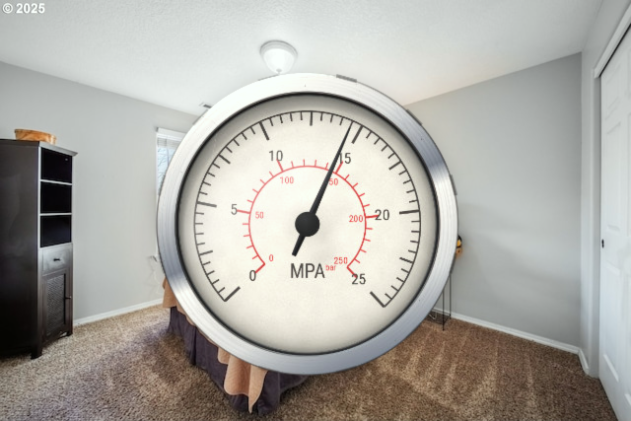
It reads 14.5 MPa
